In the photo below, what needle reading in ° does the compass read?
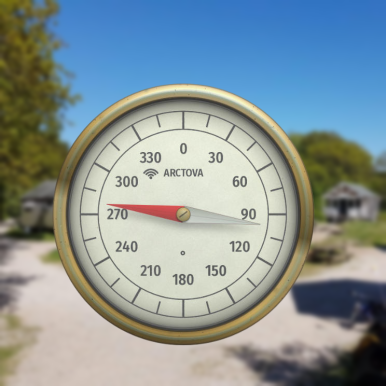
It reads 277.5 °
